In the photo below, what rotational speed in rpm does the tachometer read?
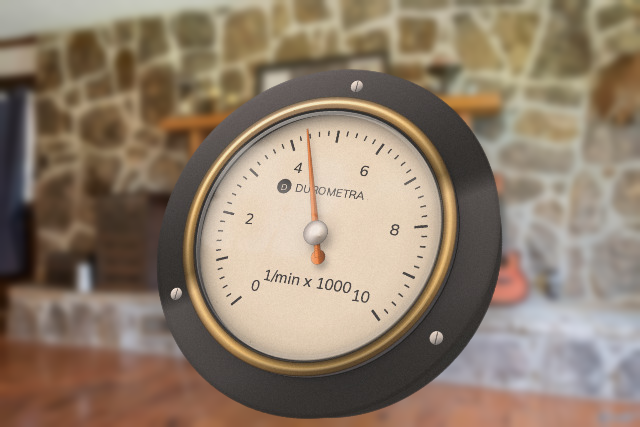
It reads 4400 rpm
